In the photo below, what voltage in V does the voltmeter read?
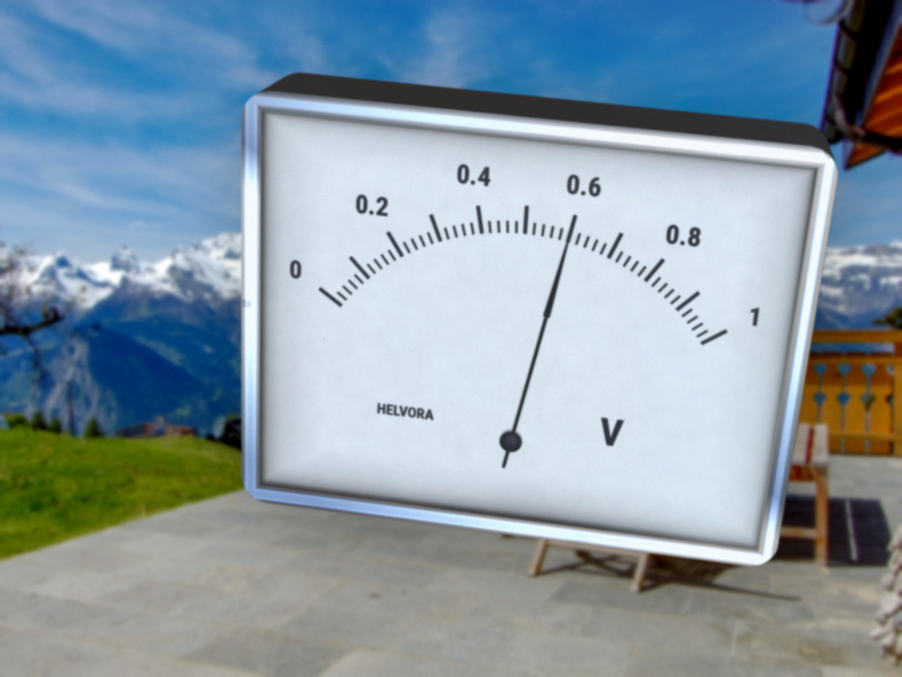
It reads 0.6 V
